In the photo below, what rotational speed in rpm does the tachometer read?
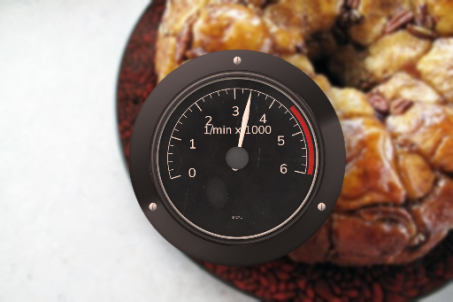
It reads 3400 rpm
